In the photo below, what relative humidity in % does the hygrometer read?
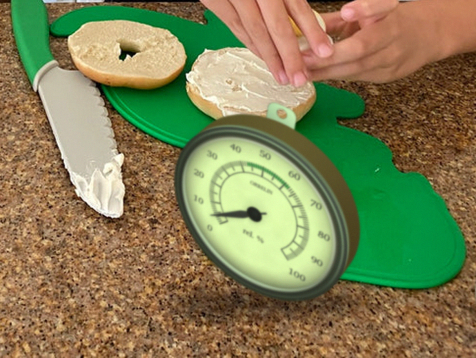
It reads 5 %
